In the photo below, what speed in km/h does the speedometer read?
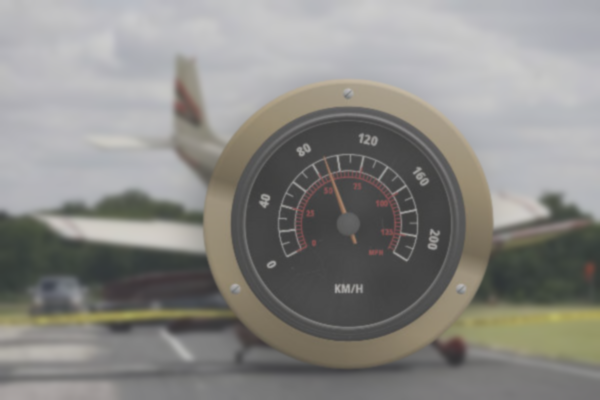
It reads 90 km/h
